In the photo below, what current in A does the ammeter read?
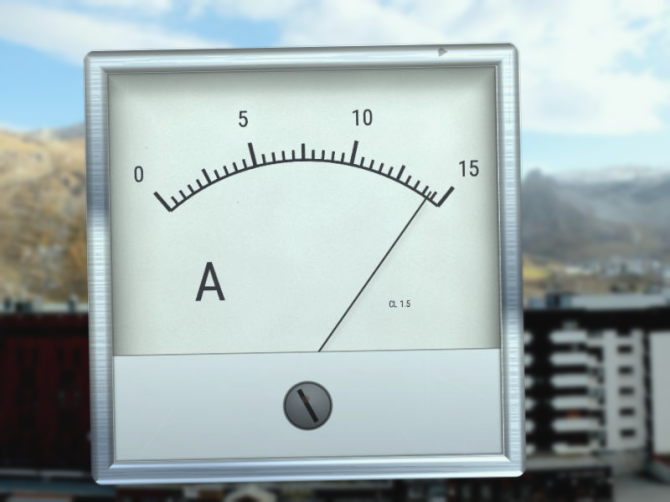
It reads 14.25 A
